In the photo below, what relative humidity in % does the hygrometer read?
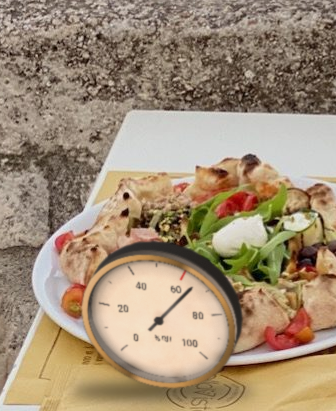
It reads 65 %
